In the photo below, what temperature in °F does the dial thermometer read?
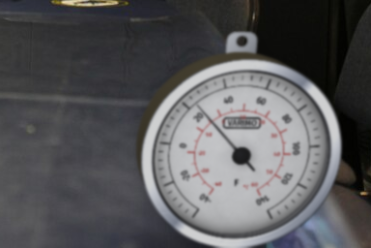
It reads 24 °F
